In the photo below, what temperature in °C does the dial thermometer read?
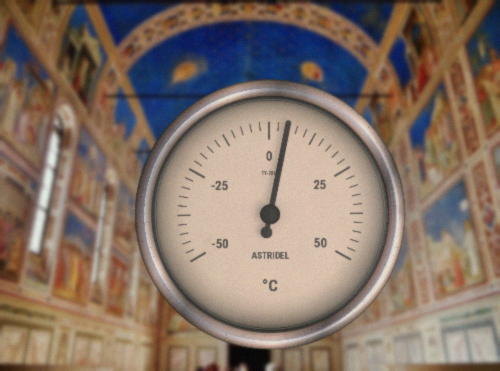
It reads 5 °C
